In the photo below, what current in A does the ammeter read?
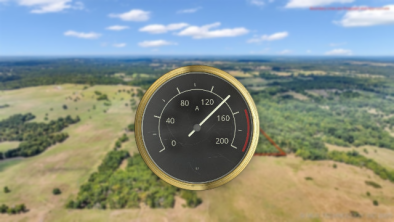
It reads 140 A
